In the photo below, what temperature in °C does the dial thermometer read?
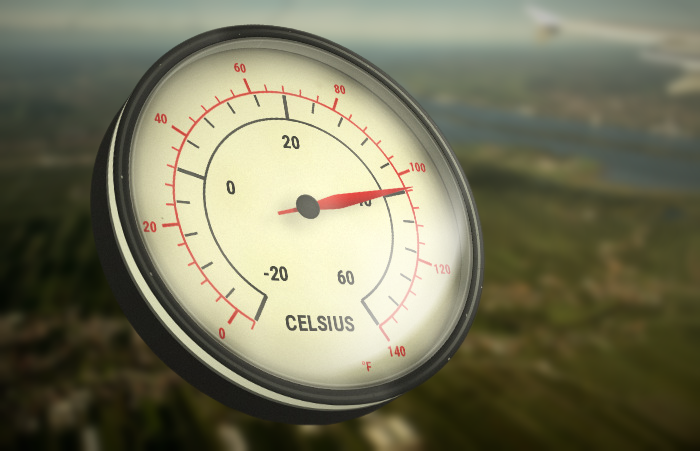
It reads 40 °C
